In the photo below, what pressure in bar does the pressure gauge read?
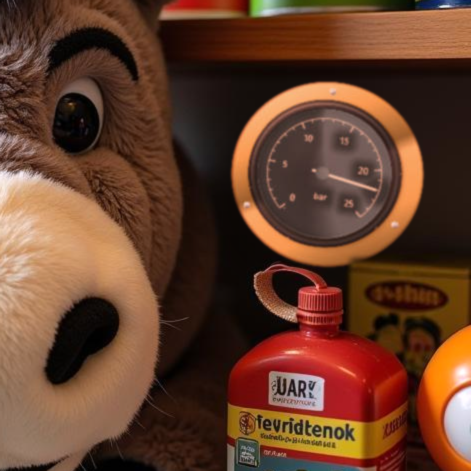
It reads 22 bar
